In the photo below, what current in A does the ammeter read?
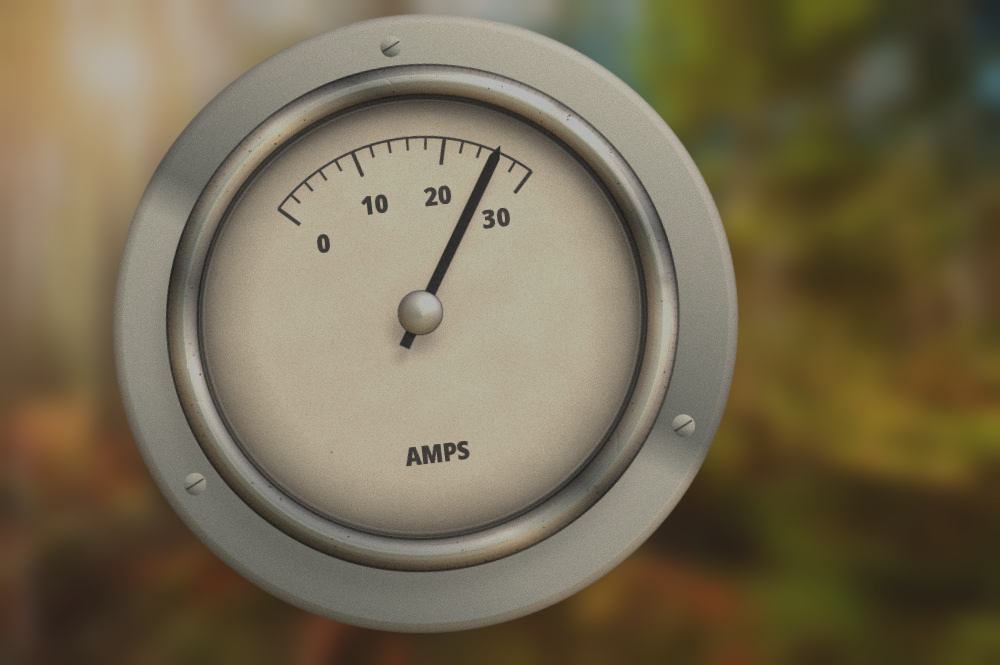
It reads 26 A
